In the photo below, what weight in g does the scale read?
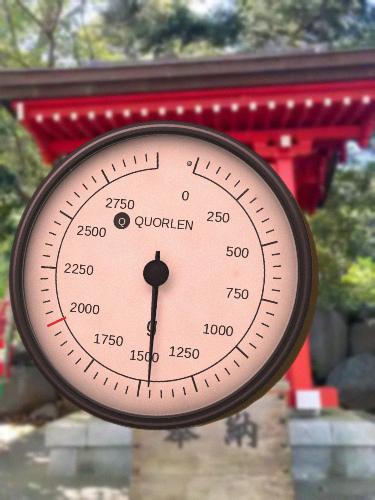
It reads 1450 g
